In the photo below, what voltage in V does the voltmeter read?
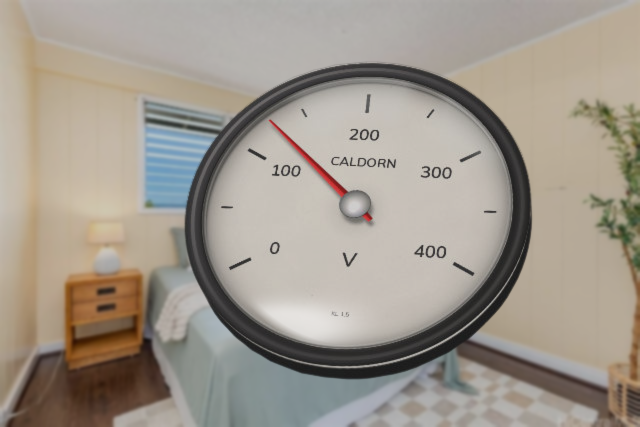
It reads 125 V
